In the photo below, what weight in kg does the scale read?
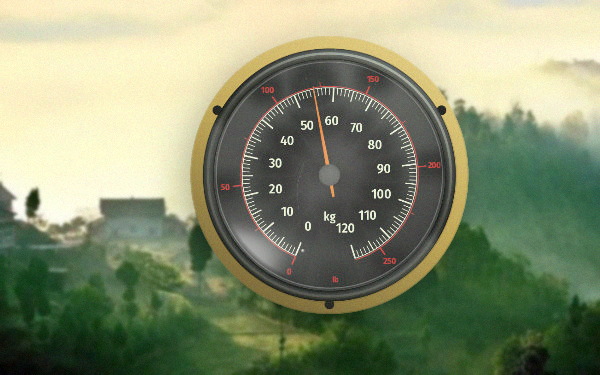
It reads 55 kg
